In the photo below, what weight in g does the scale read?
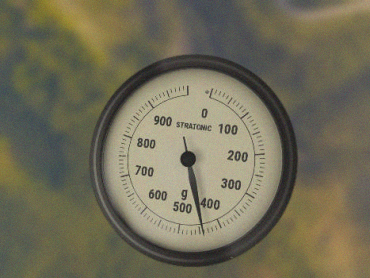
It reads 440 g
